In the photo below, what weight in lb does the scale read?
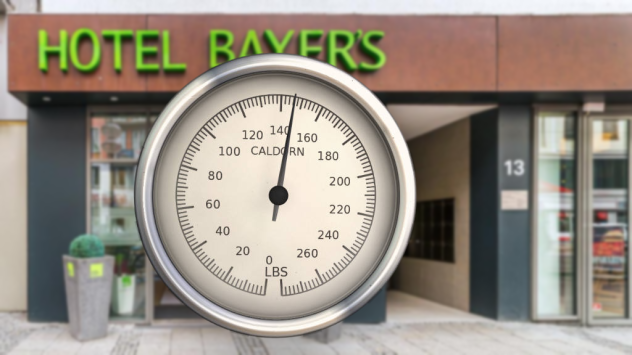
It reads 146 lb
